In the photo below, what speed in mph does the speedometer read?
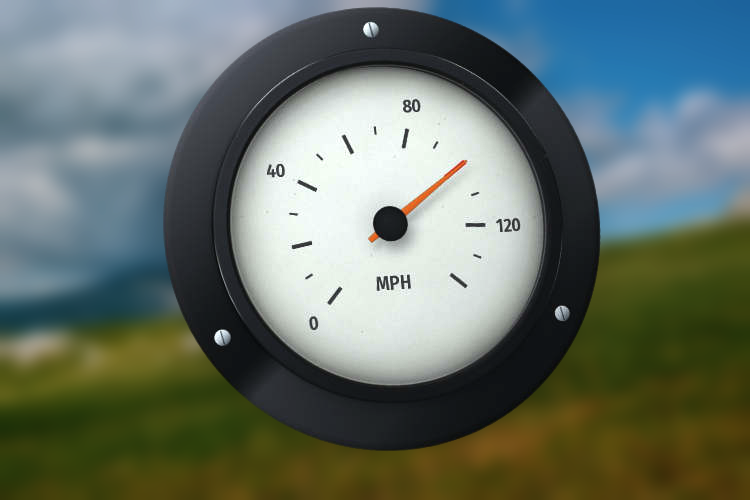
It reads 100 mph
